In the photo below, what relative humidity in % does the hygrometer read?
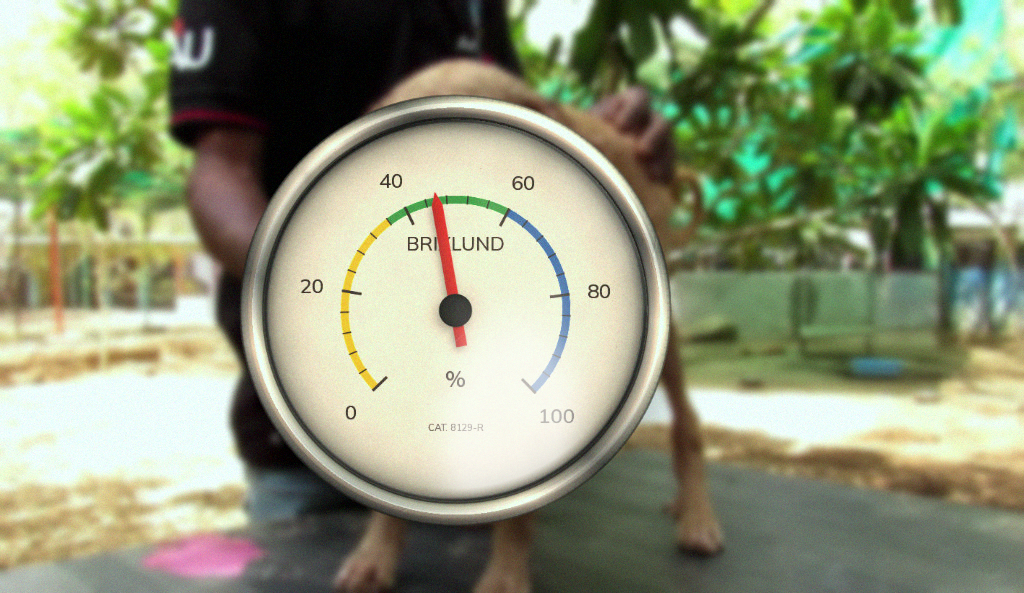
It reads 46 %
